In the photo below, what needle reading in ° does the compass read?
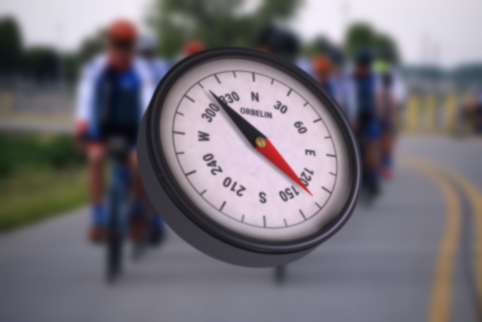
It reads 135 °
